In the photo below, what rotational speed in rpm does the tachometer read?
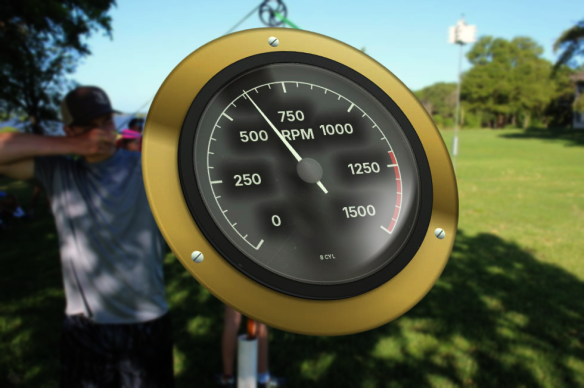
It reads 600 rpm
